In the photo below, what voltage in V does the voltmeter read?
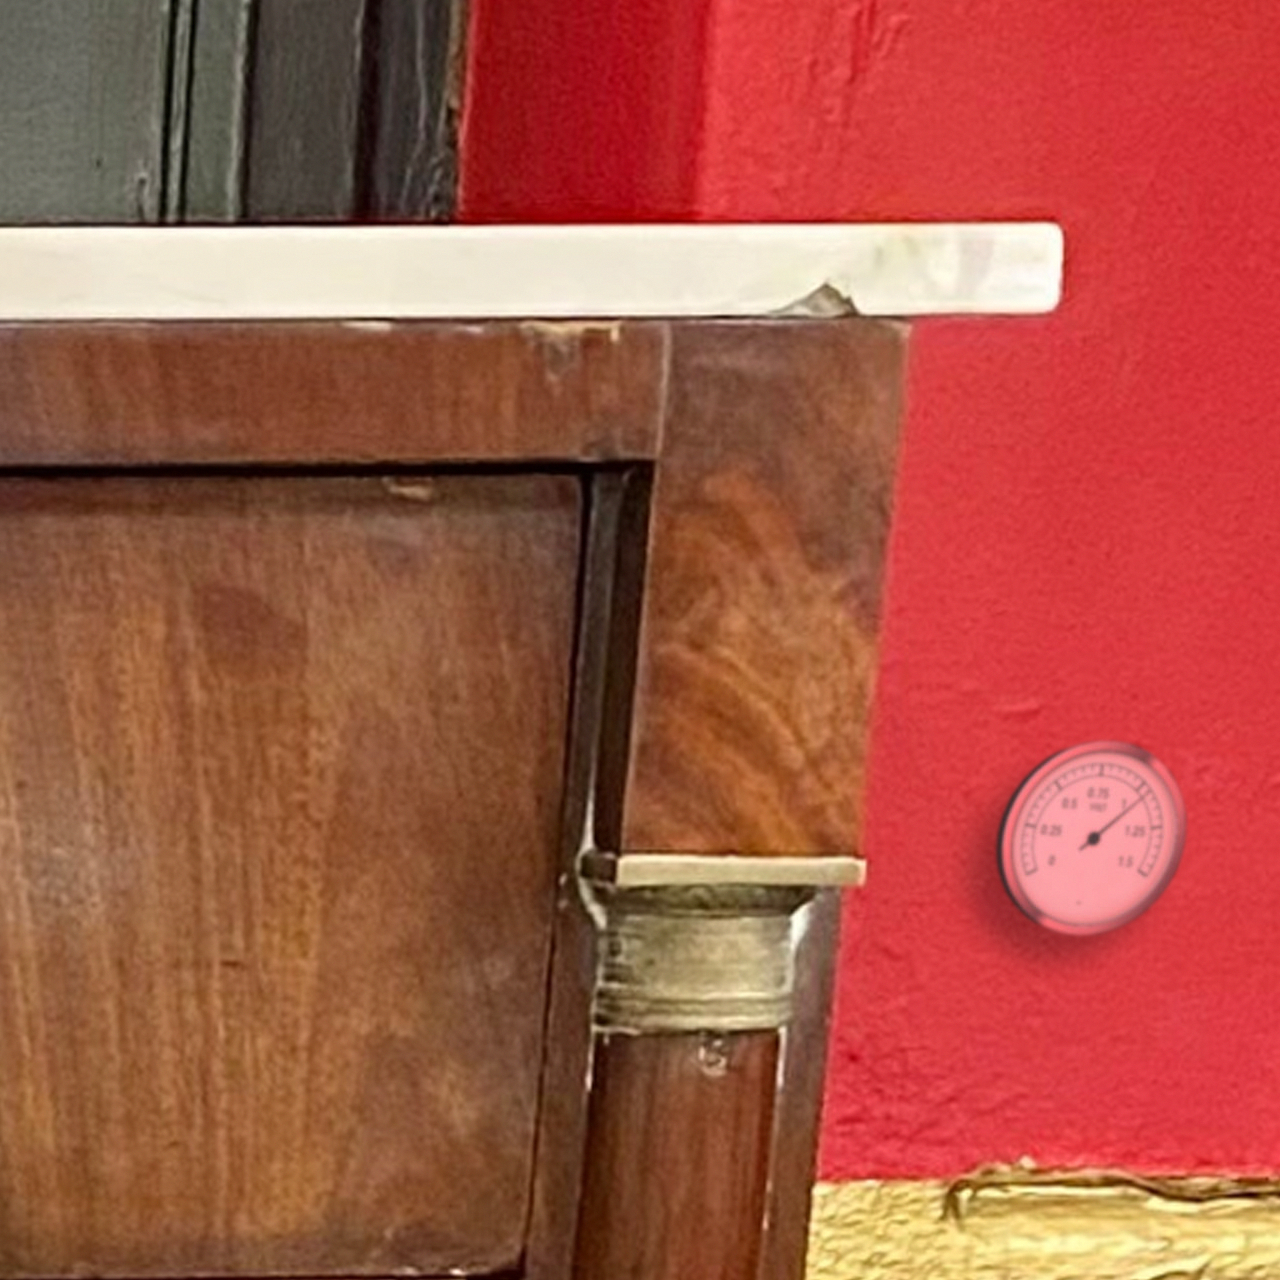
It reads 1.05 V
